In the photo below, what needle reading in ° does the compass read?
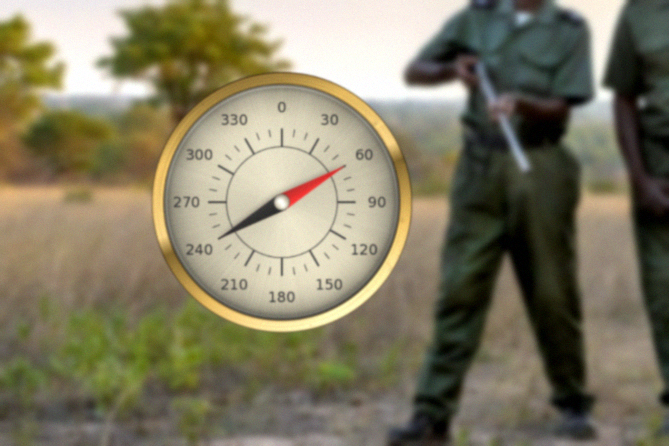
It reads 60 °
